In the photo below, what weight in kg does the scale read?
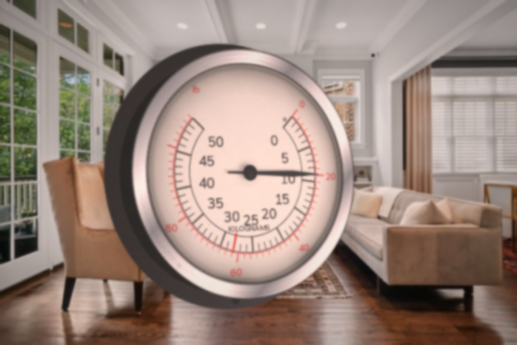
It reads 9 kg
